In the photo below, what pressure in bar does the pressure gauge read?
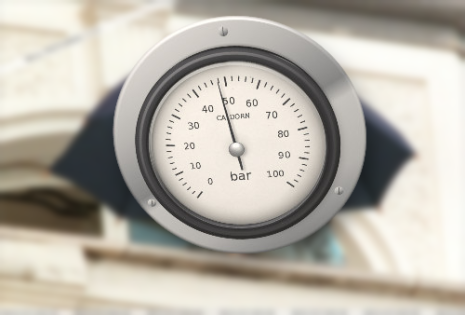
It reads 48 bar
